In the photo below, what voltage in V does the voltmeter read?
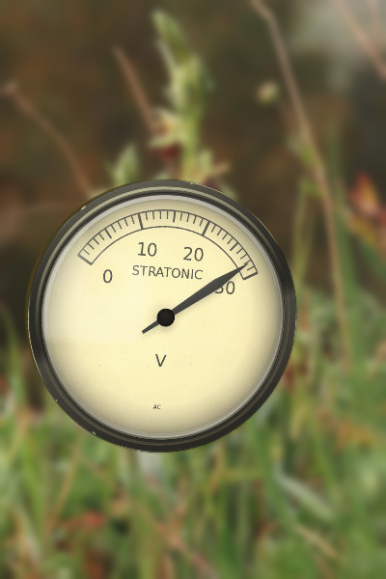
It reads 28 V
